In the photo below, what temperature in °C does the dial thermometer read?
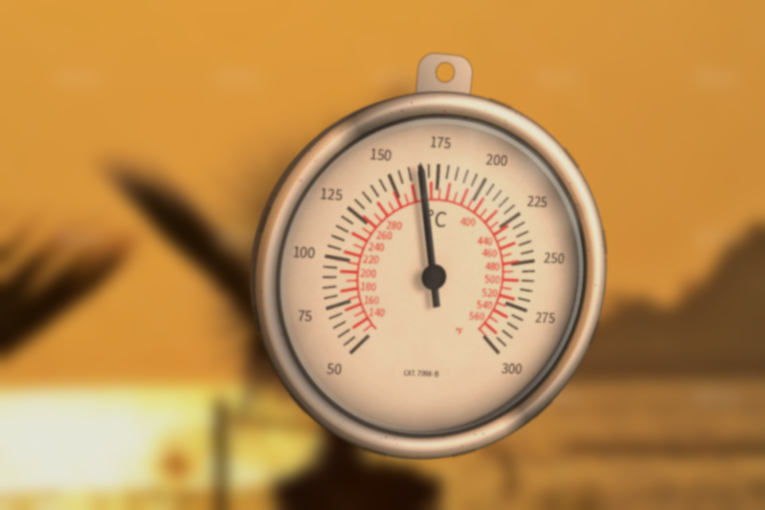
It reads 165 °C
